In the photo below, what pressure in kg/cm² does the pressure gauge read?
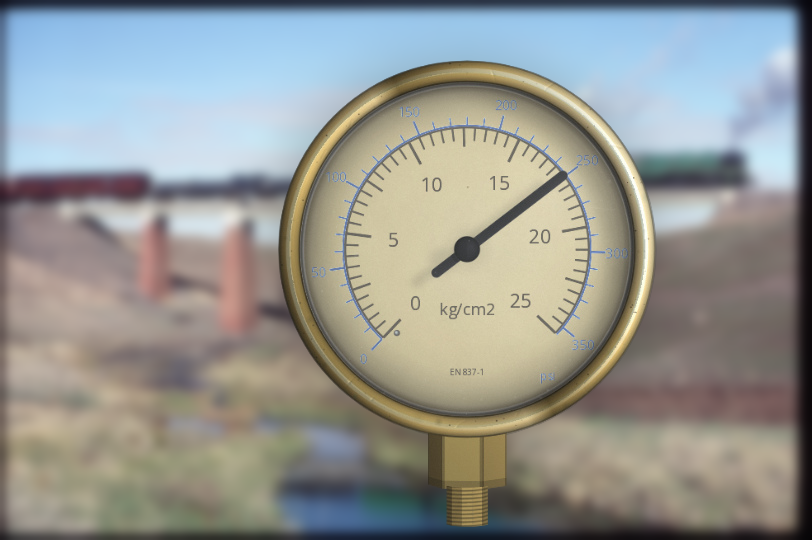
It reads 17.5 kg/cm²
